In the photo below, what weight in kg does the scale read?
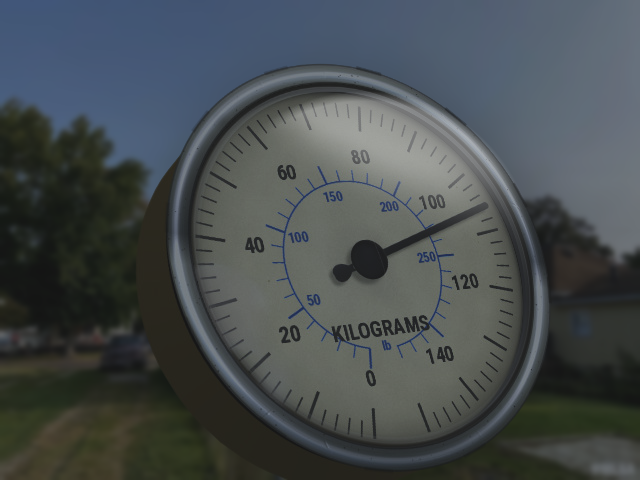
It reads 106 kg
